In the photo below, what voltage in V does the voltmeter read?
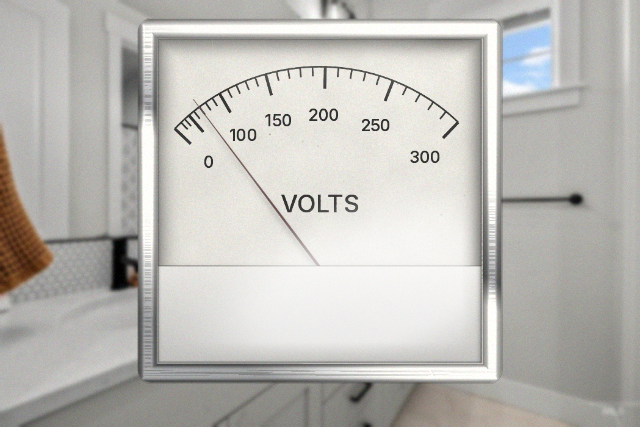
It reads 70 V
